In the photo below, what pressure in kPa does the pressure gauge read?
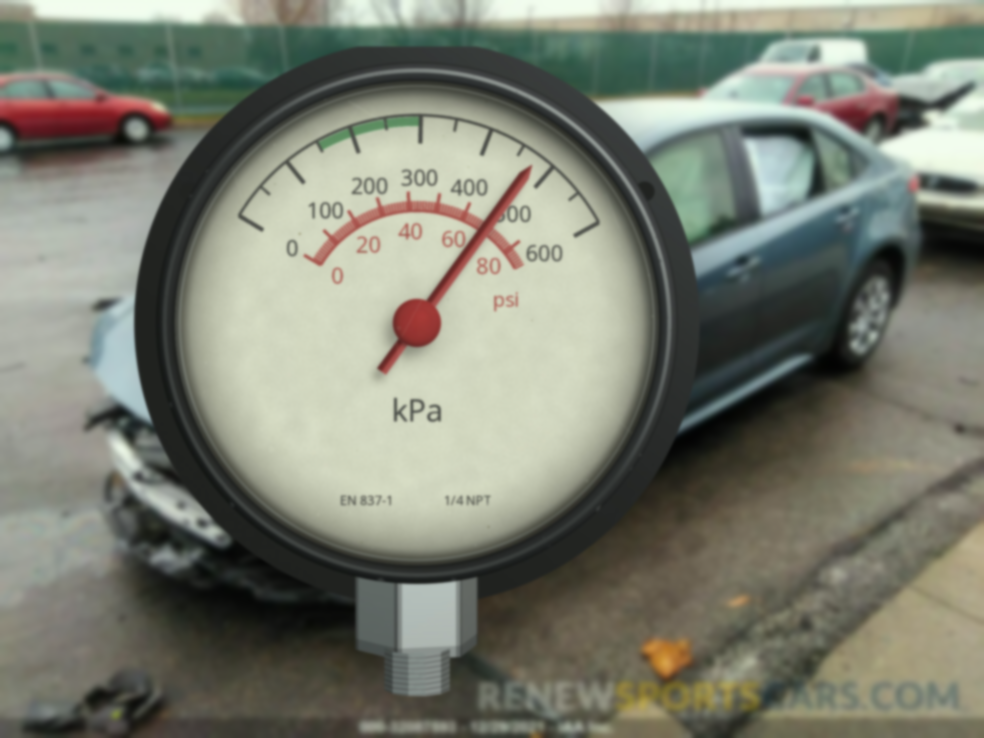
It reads 475 kPa
